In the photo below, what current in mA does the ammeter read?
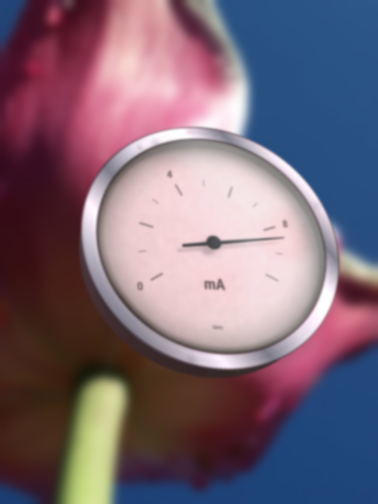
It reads 8.5 mA
